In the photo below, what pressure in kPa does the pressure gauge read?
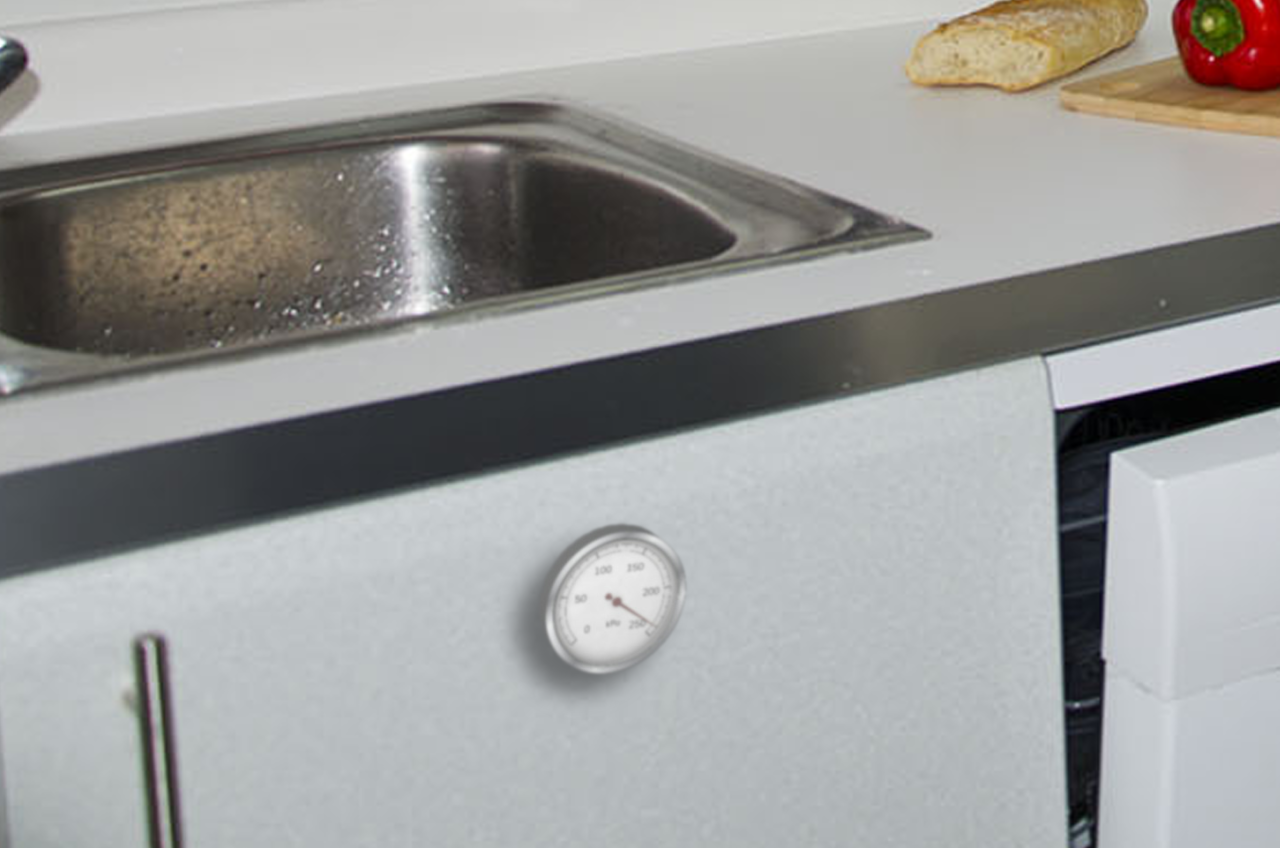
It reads 240 kPa
